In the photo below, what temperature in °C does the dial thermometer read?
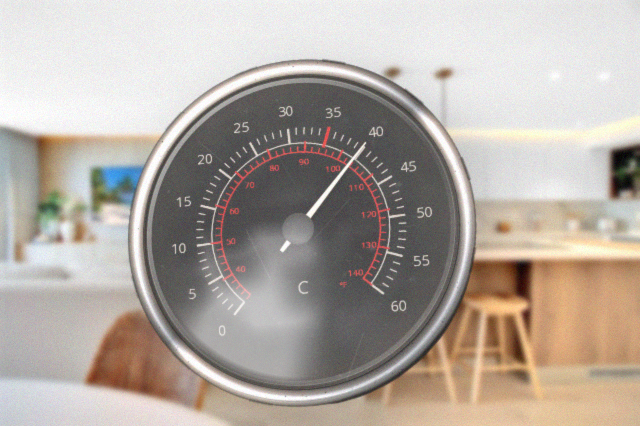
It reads 40 °C
